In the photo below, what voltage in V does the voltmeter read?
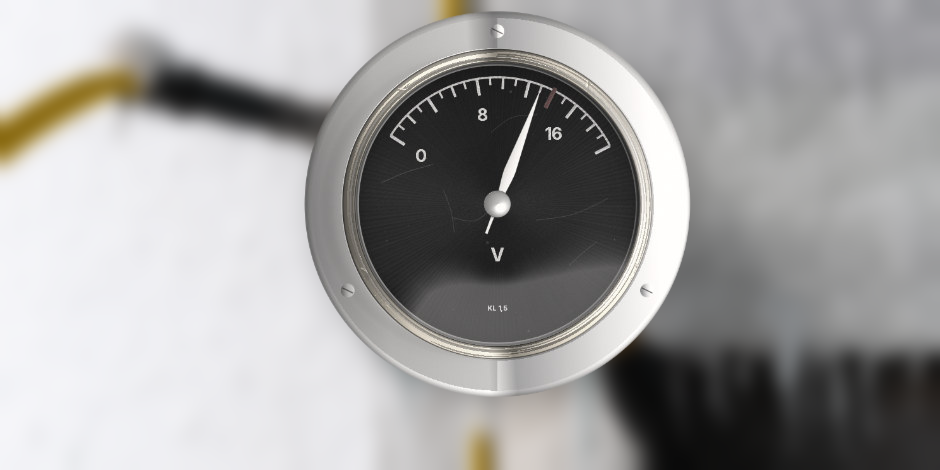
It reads 13 V
